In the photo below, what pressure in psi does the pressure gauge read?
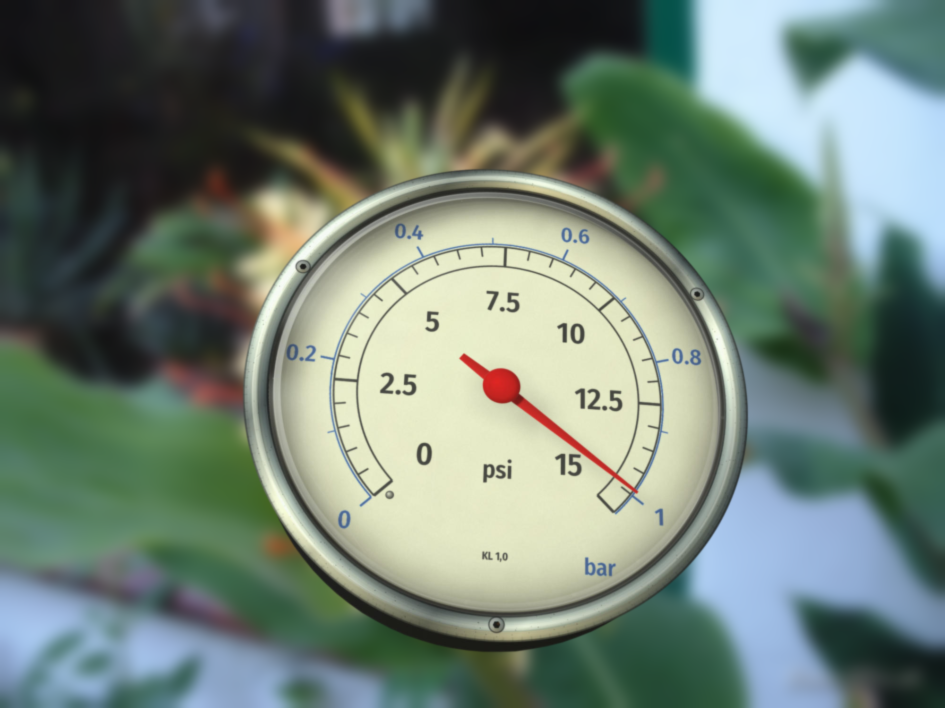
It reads 14.5 psi
